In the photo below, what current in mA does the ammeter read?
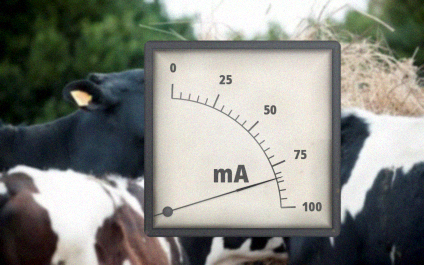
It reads 82.5 mA
